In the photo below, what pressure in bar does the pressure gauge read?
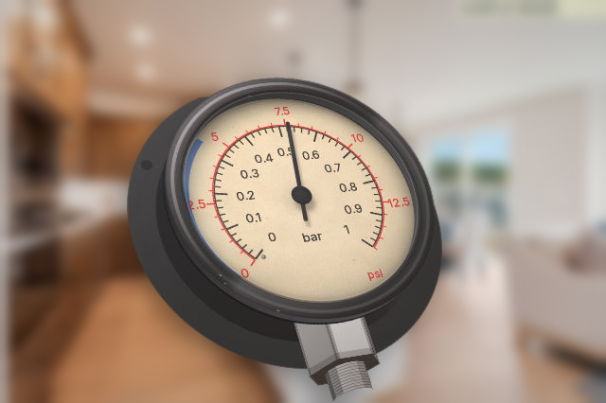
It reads 0.52 bar
